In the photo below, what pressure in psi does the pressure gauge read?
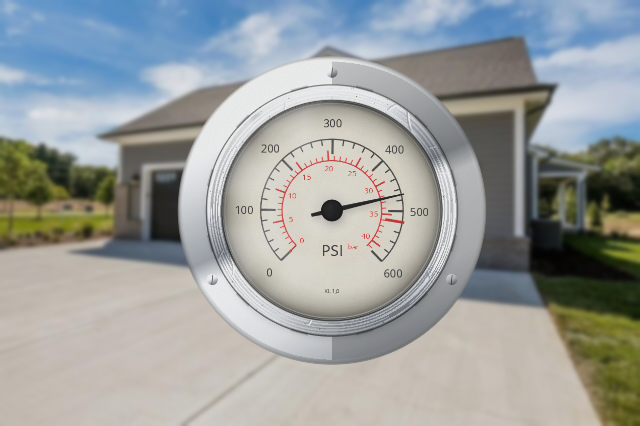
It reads 470 psi
